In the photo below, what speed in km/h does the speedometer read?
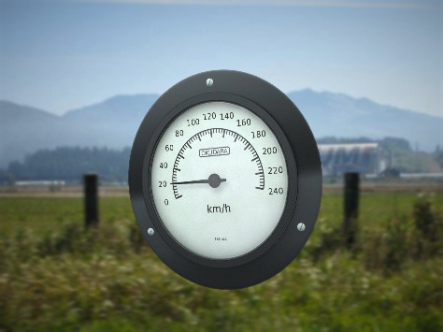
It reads 20 km/h
